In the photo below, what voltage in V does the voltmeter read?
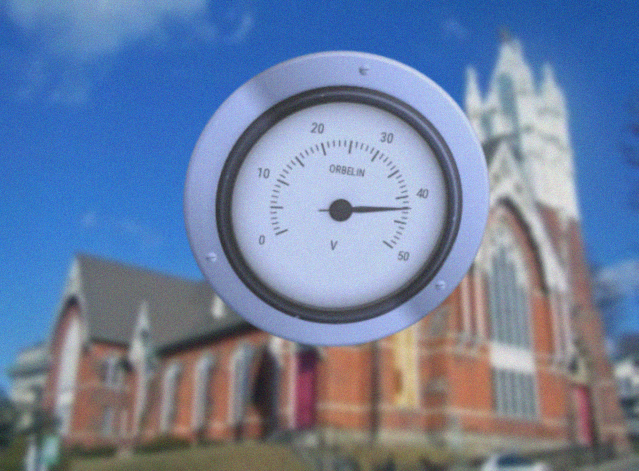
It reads 42 V
